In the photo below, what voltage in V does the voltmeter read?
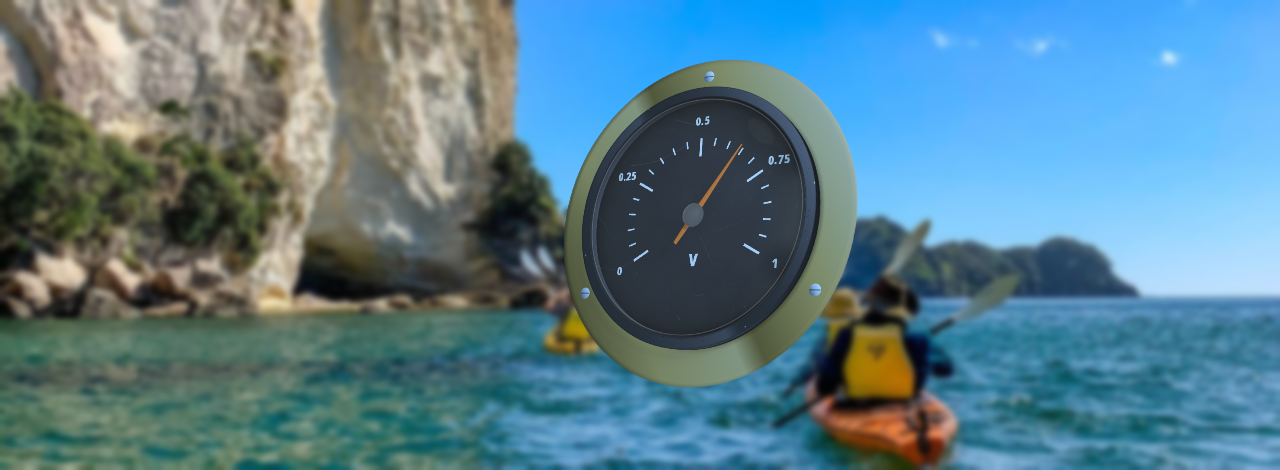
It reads 0.65 V
